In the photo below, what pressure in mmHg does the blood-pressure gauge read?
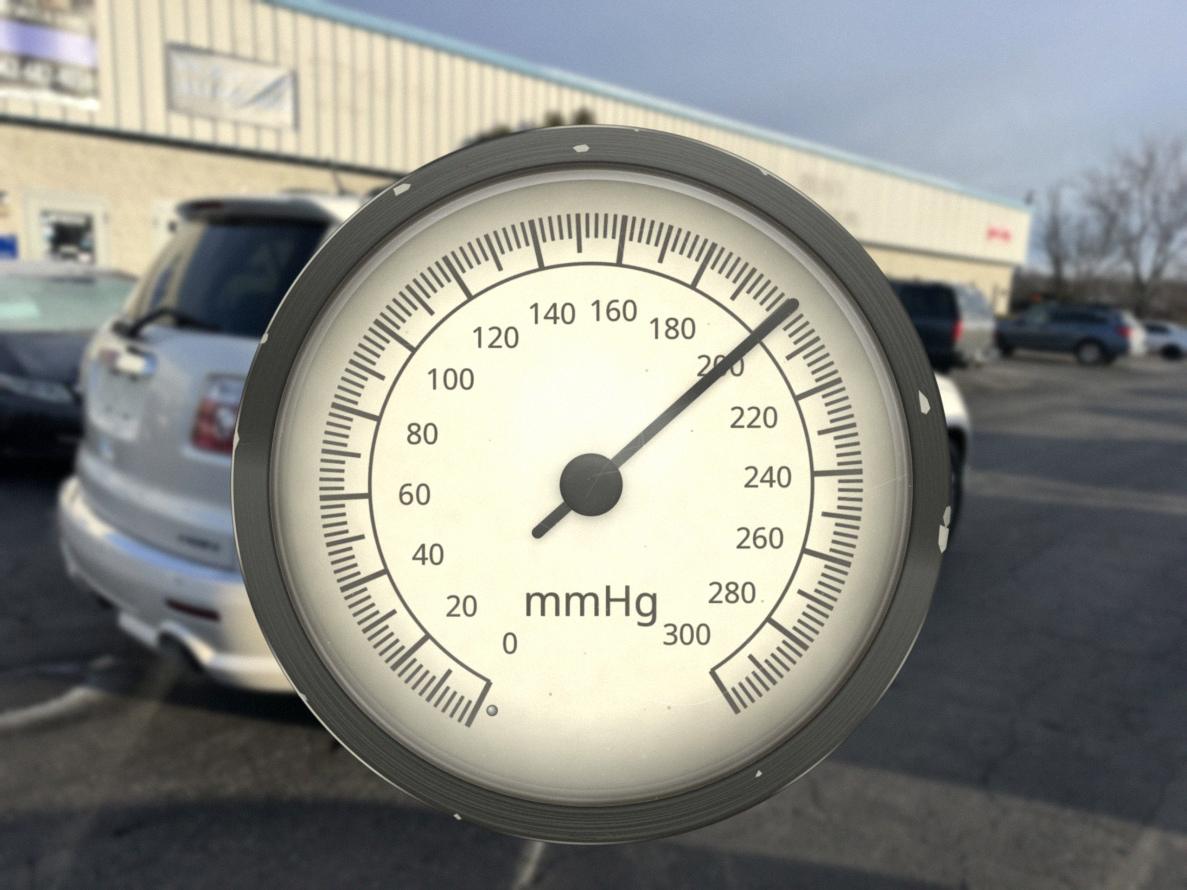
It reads 201 mmHg
